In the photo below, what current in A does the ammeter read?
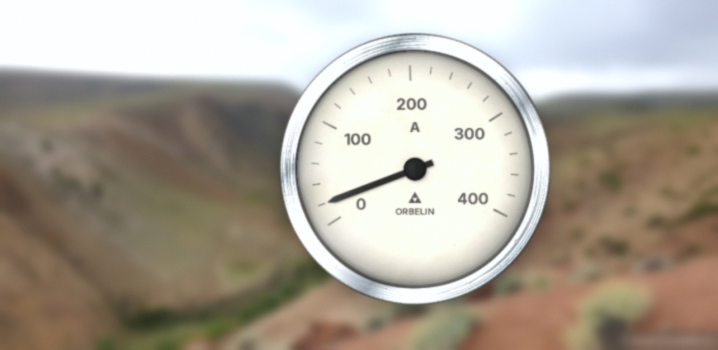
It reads 20 A
